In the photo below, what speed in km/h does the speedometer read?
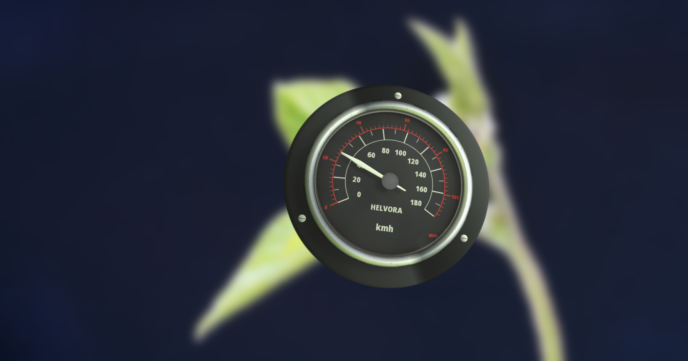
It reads 40 km/h
